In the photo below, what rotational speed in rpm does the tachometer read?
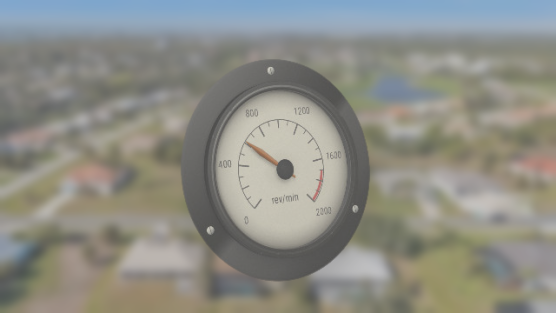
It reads 600 rpm
